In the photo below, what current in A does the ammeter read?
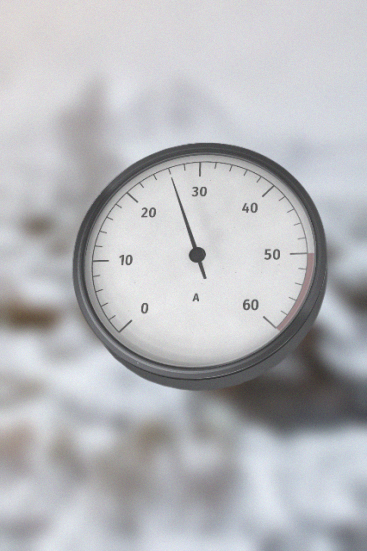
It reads 26 A
